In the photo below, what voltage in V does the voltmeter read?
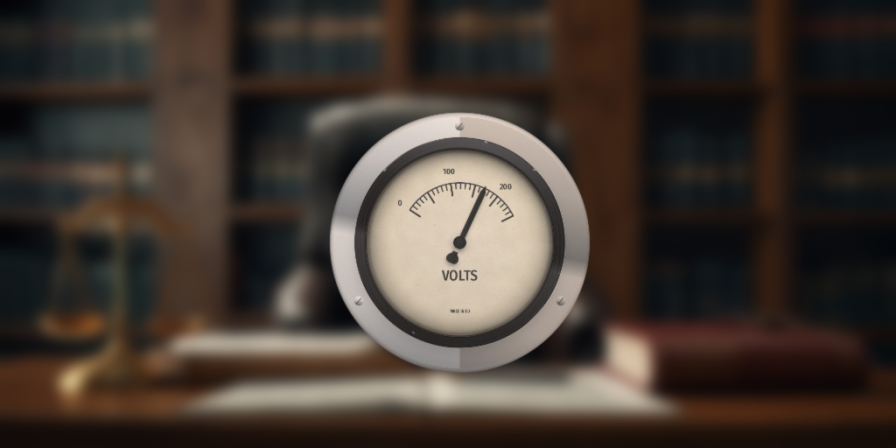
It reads 170 V
